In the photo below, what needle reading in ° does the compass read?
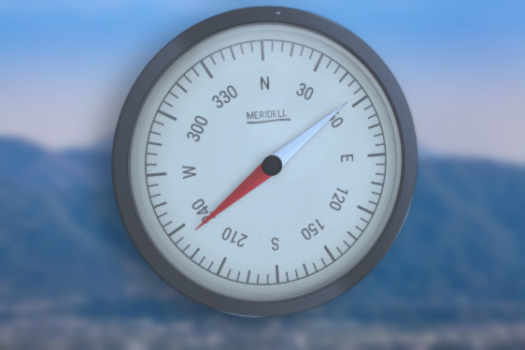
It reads 235 °
